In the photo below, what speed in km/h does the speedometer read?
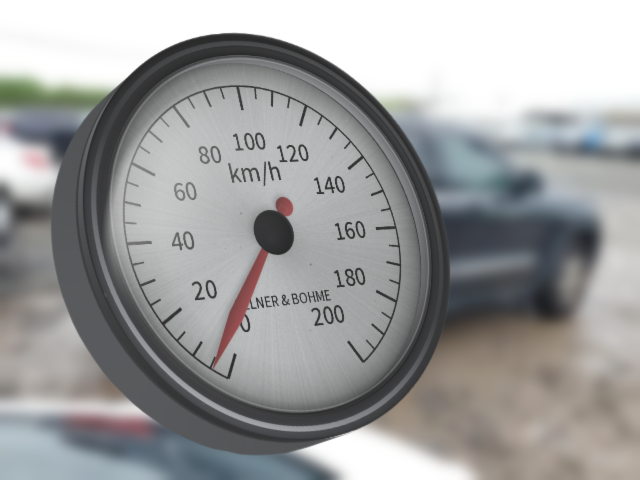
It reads 5 km/h
